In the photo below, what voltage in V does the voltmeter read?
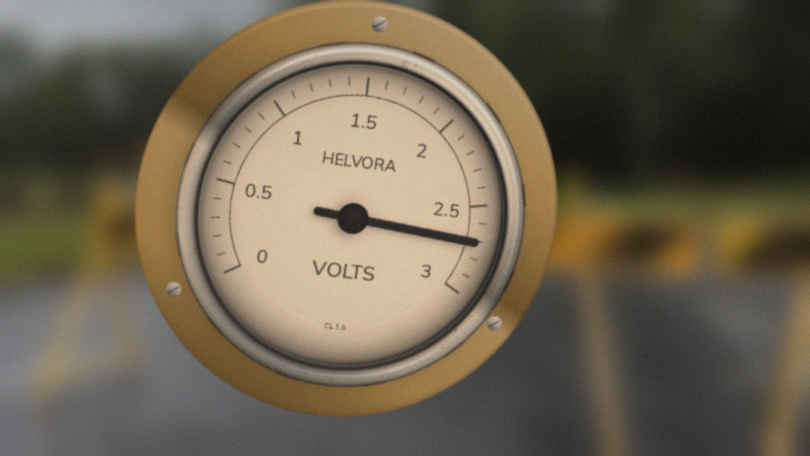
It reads 2.7 V
